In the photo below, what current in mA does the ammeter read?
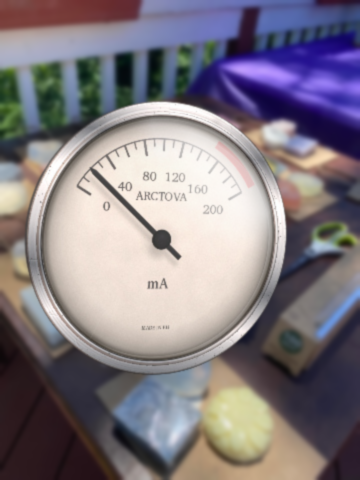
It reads 20 mA
